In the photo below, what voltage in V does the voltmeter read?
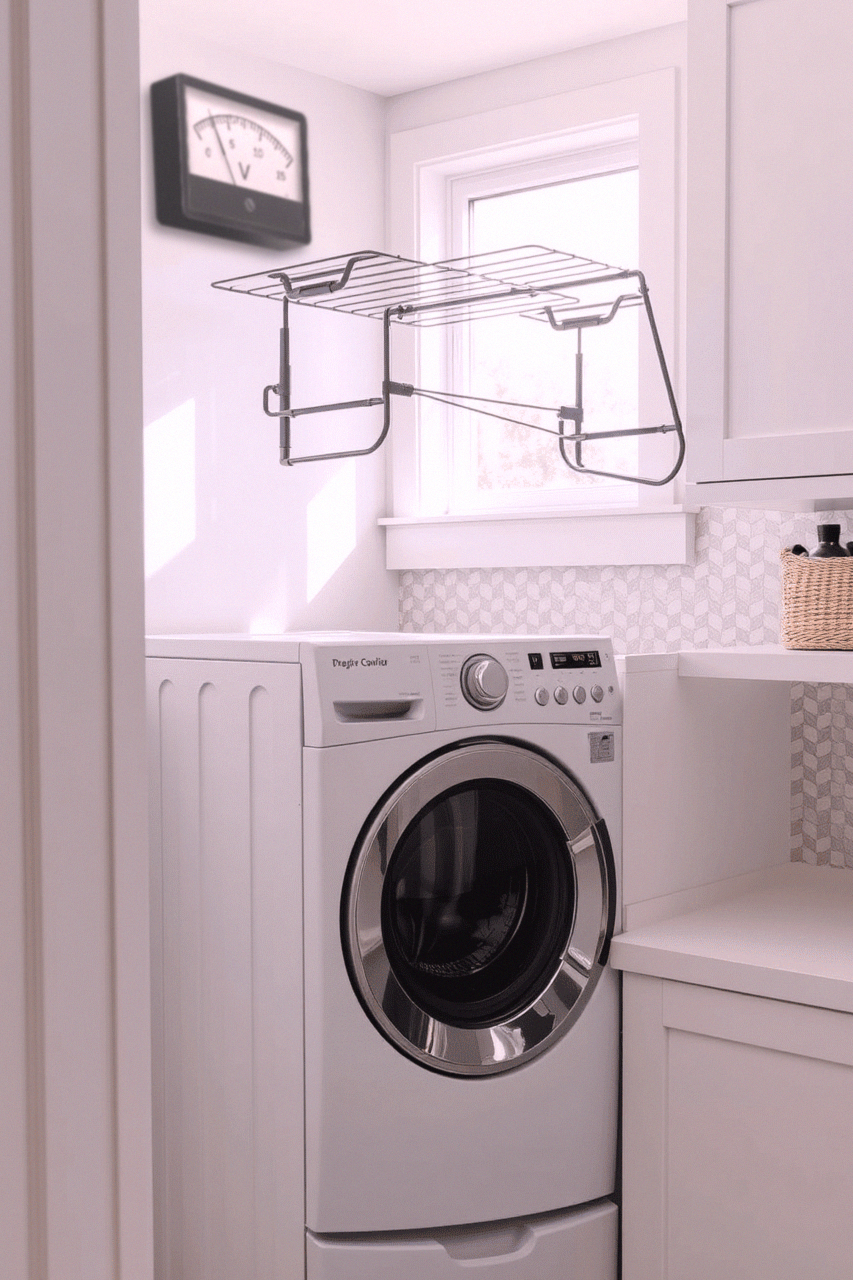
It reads 2.5 V
